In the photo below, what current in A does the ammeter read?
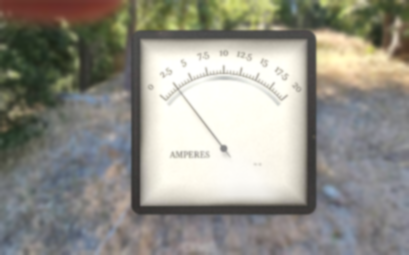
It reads 2.5 A
